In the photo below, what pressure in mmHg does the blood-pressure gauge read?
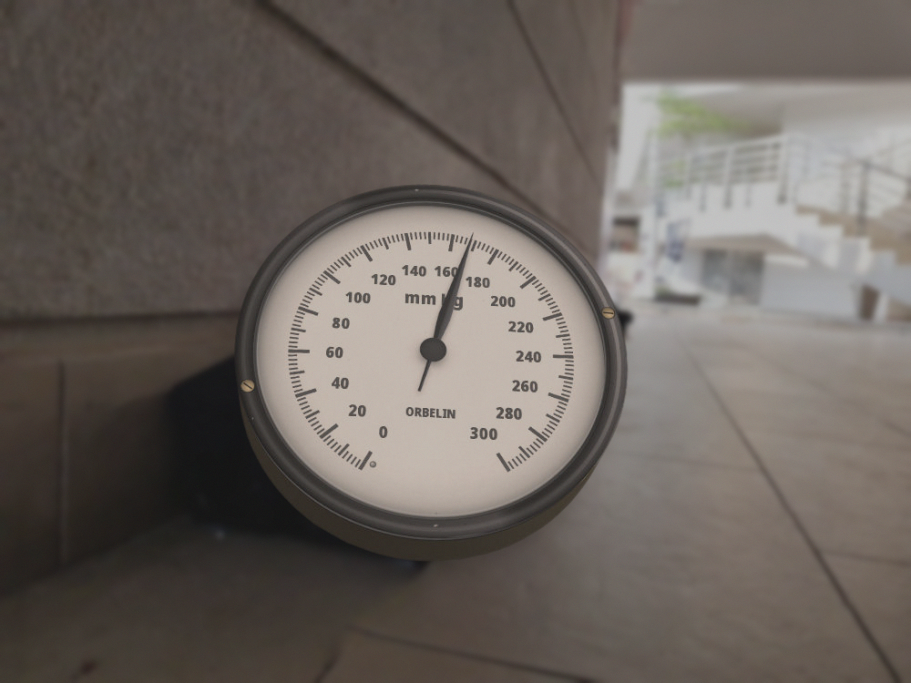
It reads 168 mmHg
